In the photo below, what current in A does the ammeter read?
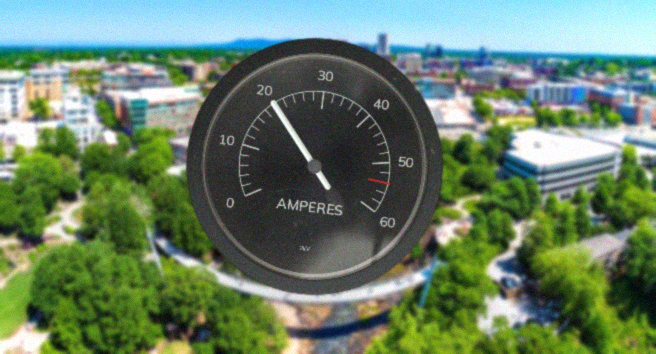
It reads 20 A
